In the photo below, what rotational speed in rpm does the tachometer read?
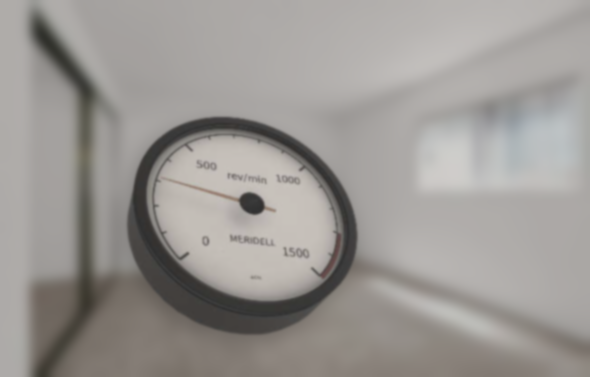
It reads 300 rpm
